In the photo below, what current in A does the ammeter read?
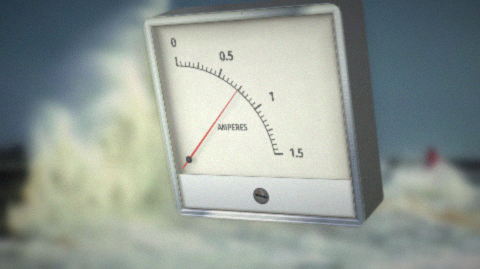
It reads 0.75 A
